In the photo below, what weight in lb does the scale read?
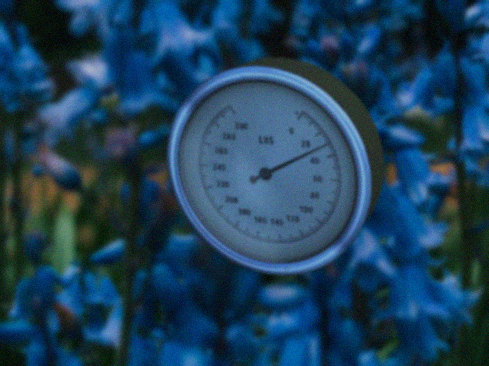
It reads 30 lb
